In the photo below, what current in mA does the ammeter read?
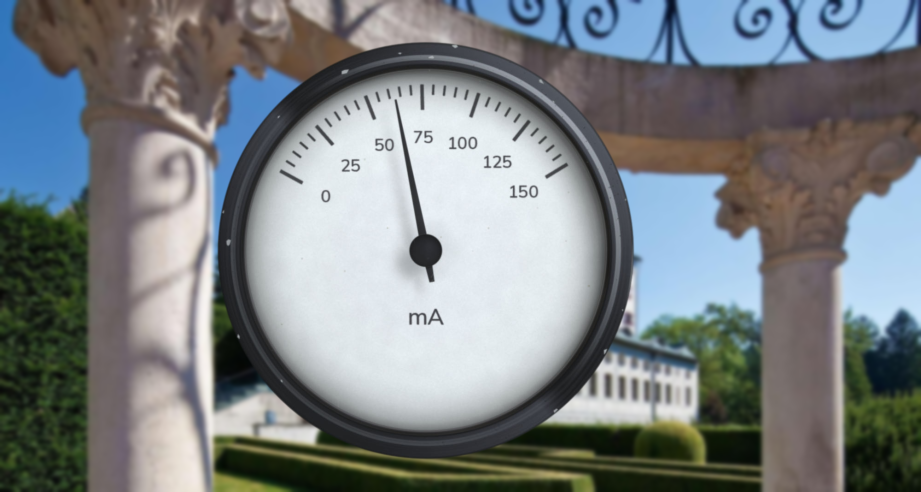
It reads 62.5 mA
